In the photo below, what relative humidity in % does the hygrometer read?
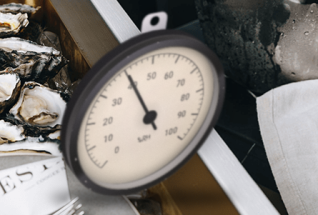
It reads 40 %
